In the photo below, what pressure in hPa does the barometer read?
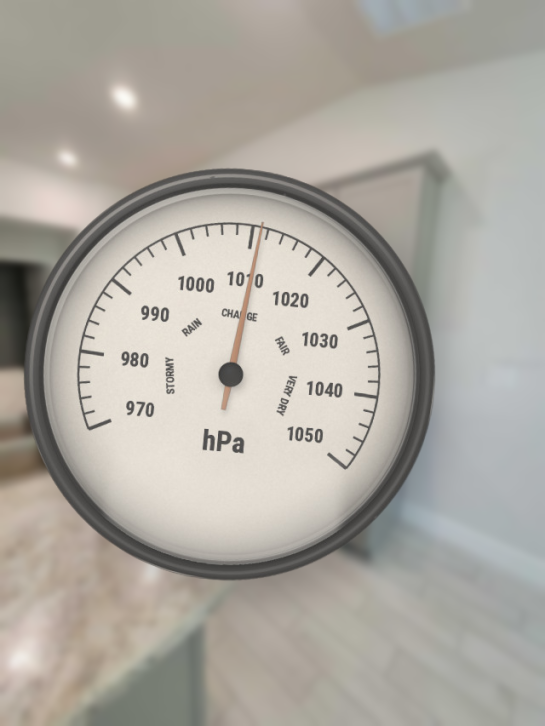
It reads 1011 hPa
